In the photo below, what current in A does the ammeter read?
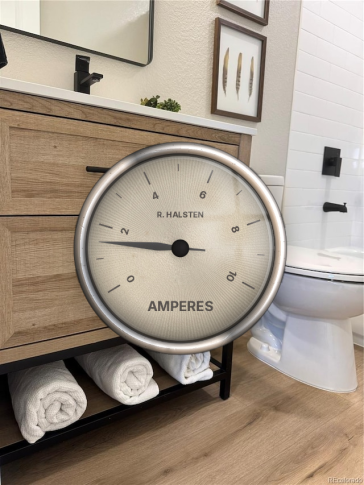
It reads 1.5 A
